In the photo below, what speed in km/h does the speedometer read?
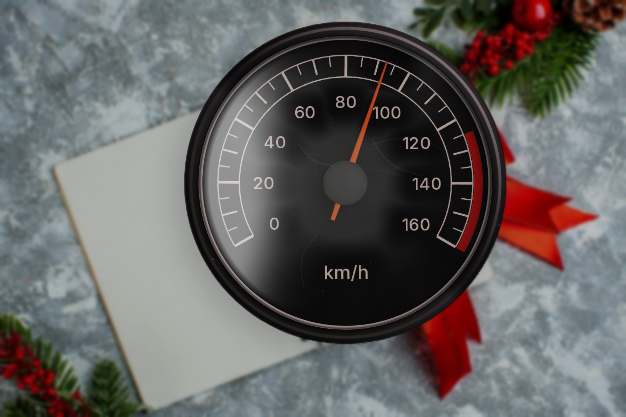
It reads 92.5 km/h
